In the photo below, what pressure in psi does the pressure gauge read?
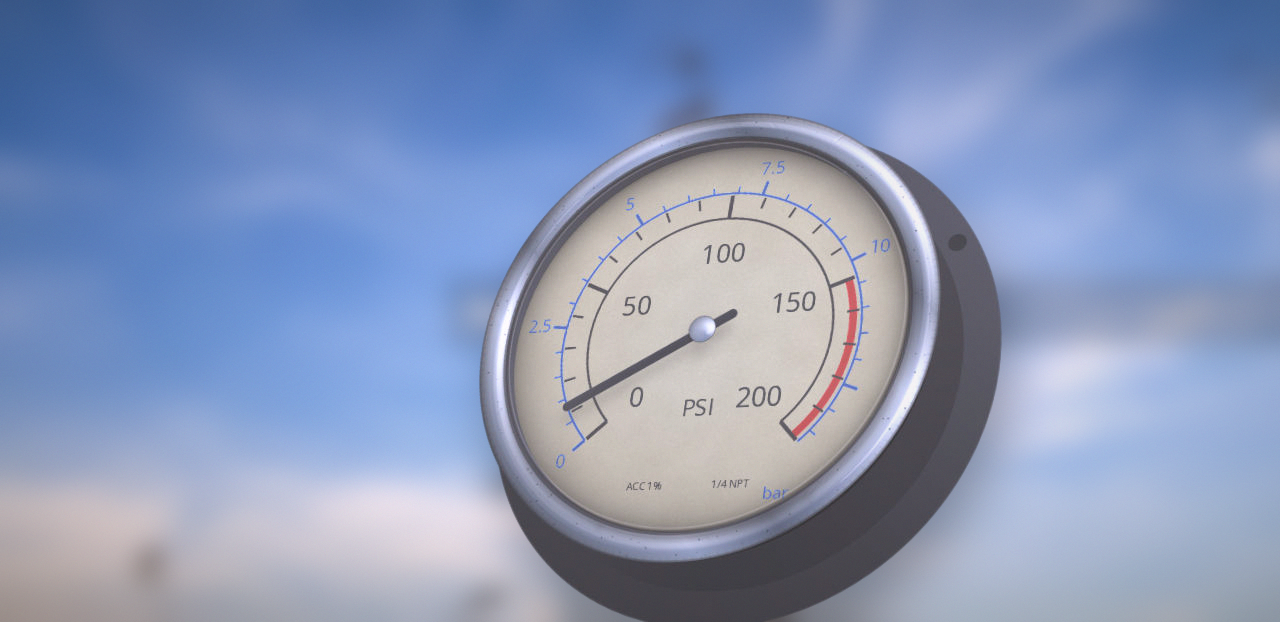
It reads 10 psi
